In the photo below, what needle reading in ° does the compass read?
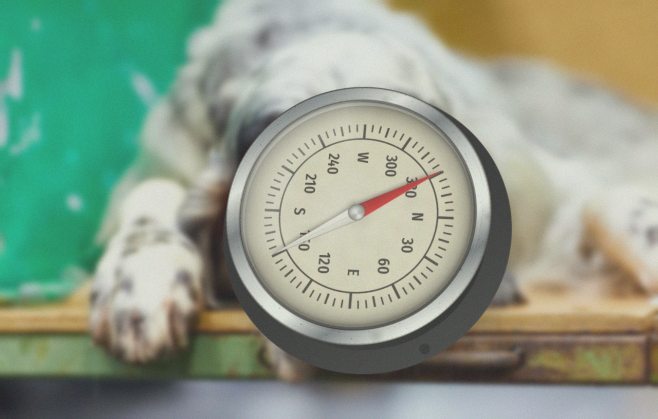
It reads 330 °
